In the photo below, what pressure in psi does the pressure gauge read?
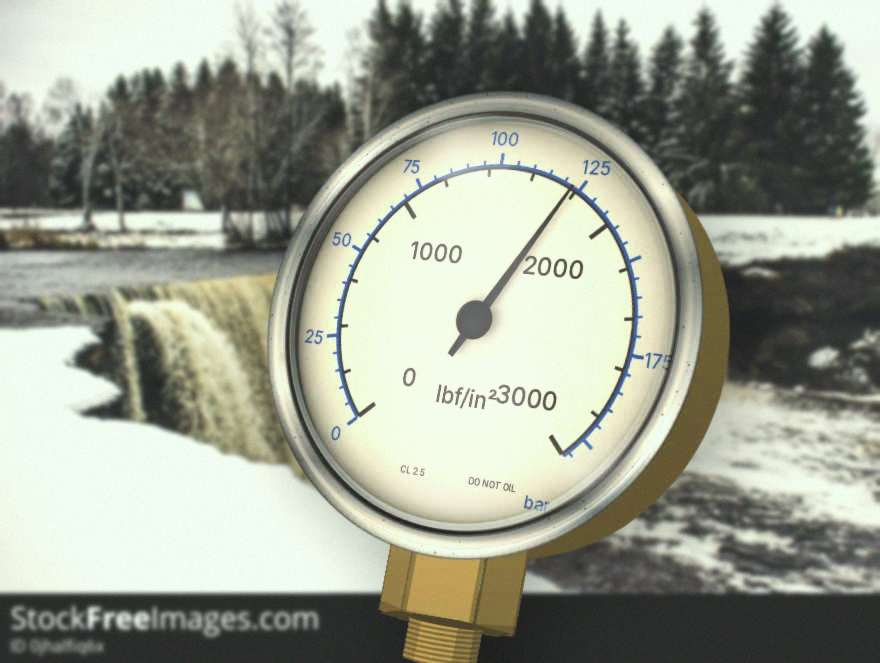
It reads 1800 psi
